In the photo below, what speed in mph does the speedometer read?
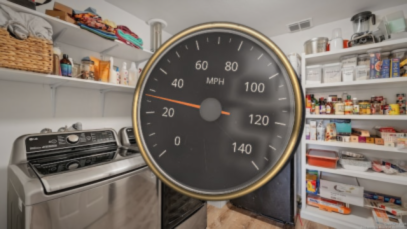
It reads 27.5 mph
